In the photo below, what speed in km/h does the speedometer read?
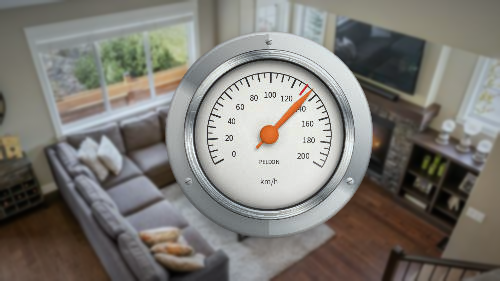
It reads 135 km/h
